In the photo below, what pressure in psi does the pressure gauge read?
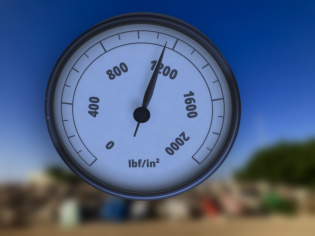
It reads 1150 psi
